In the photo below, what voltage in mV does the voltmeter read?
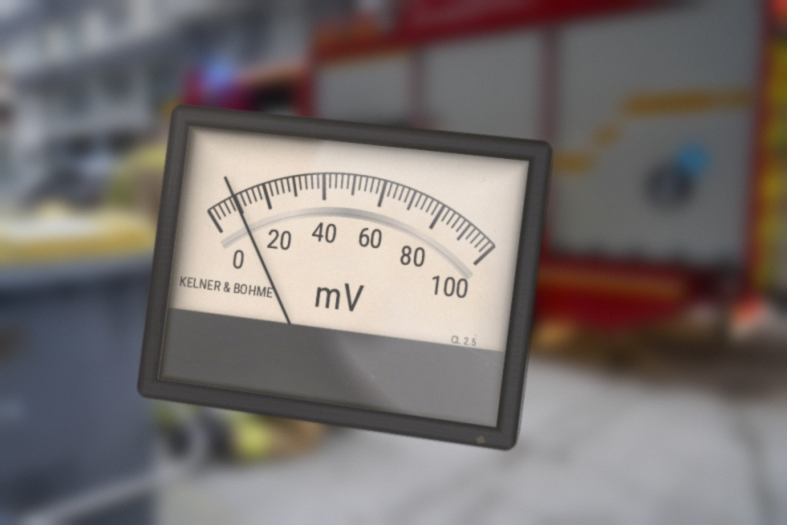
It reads 10 mV
